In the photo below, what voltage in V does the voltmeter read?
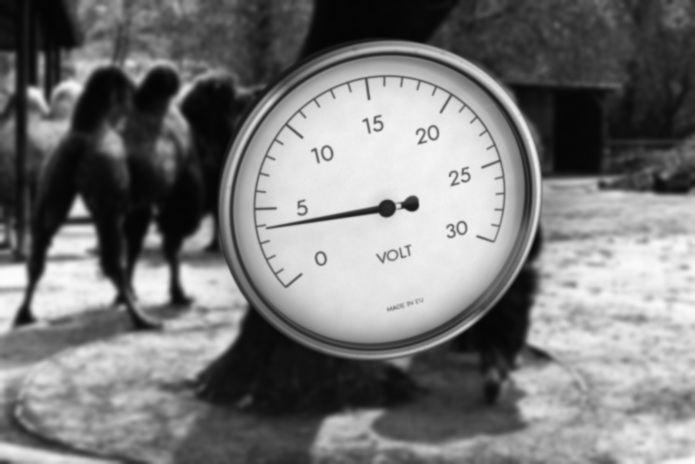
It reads 4 V
